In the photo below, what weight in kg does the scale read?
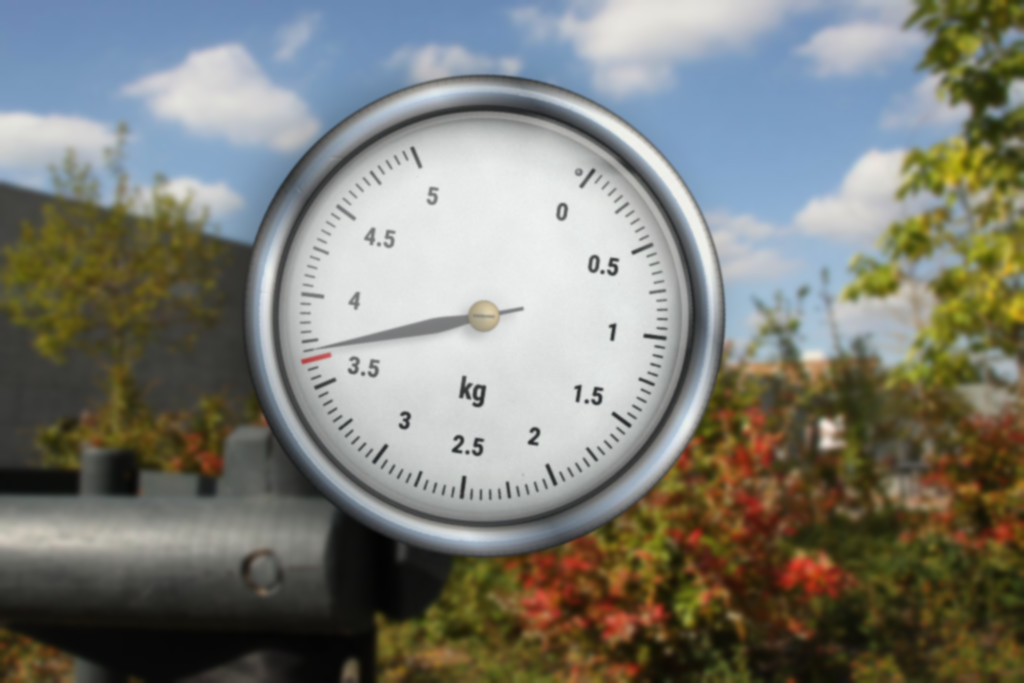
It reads 3.7 kg
